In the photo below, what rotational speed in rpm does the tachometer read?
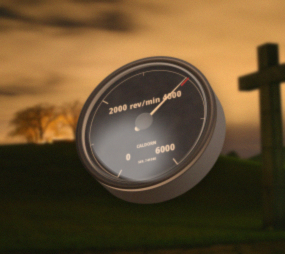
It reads 4000 rpm
